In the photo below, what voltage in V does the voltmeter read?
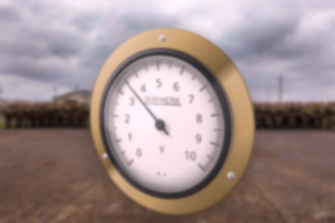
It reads 3.5 V
